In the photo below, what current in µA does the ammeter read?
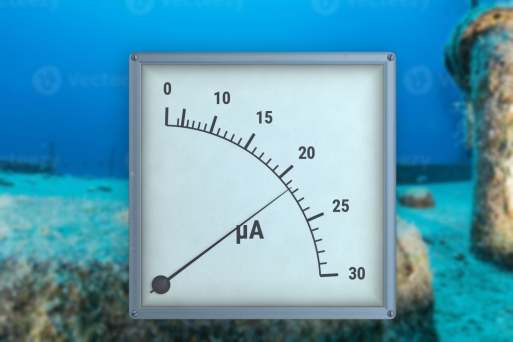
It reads 21.5 µA
